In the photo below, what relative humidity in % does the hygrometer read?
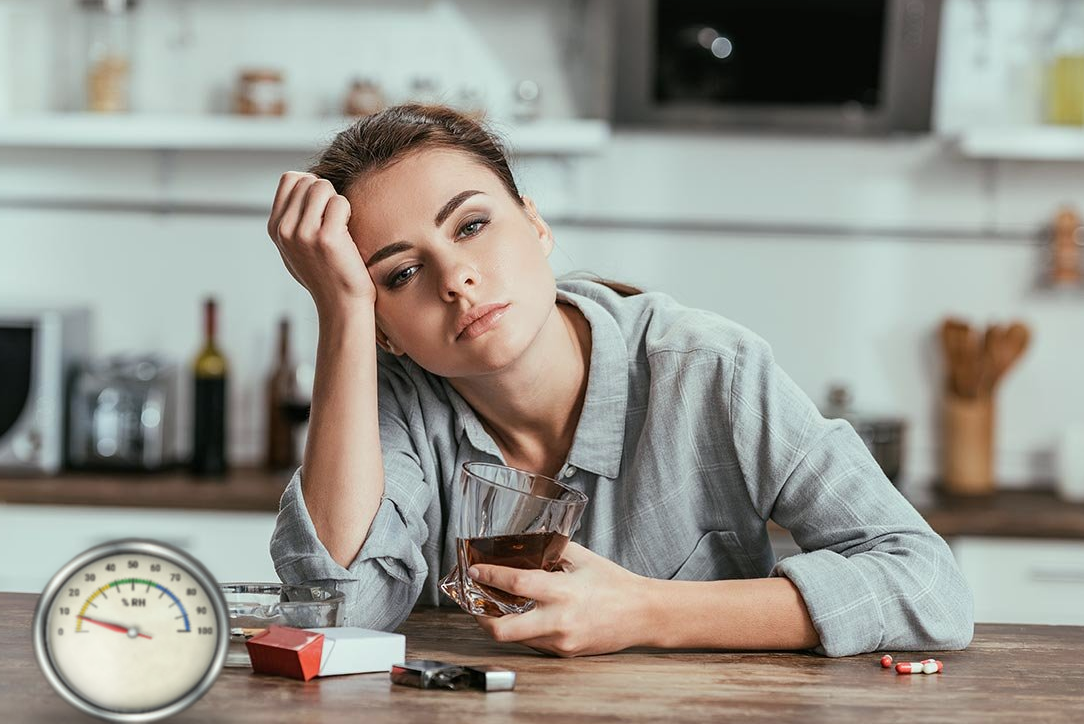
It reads 10 %
